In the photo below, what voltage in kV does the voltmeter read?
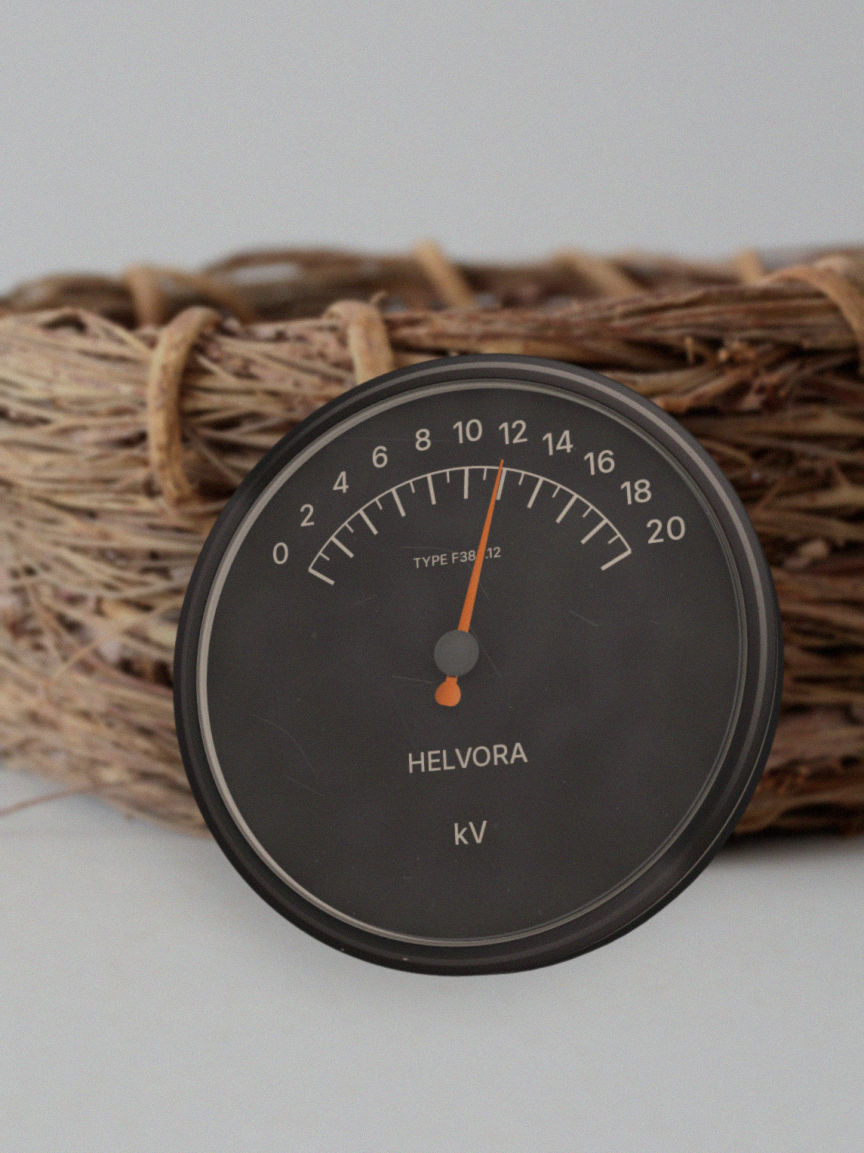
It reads 12 kV
